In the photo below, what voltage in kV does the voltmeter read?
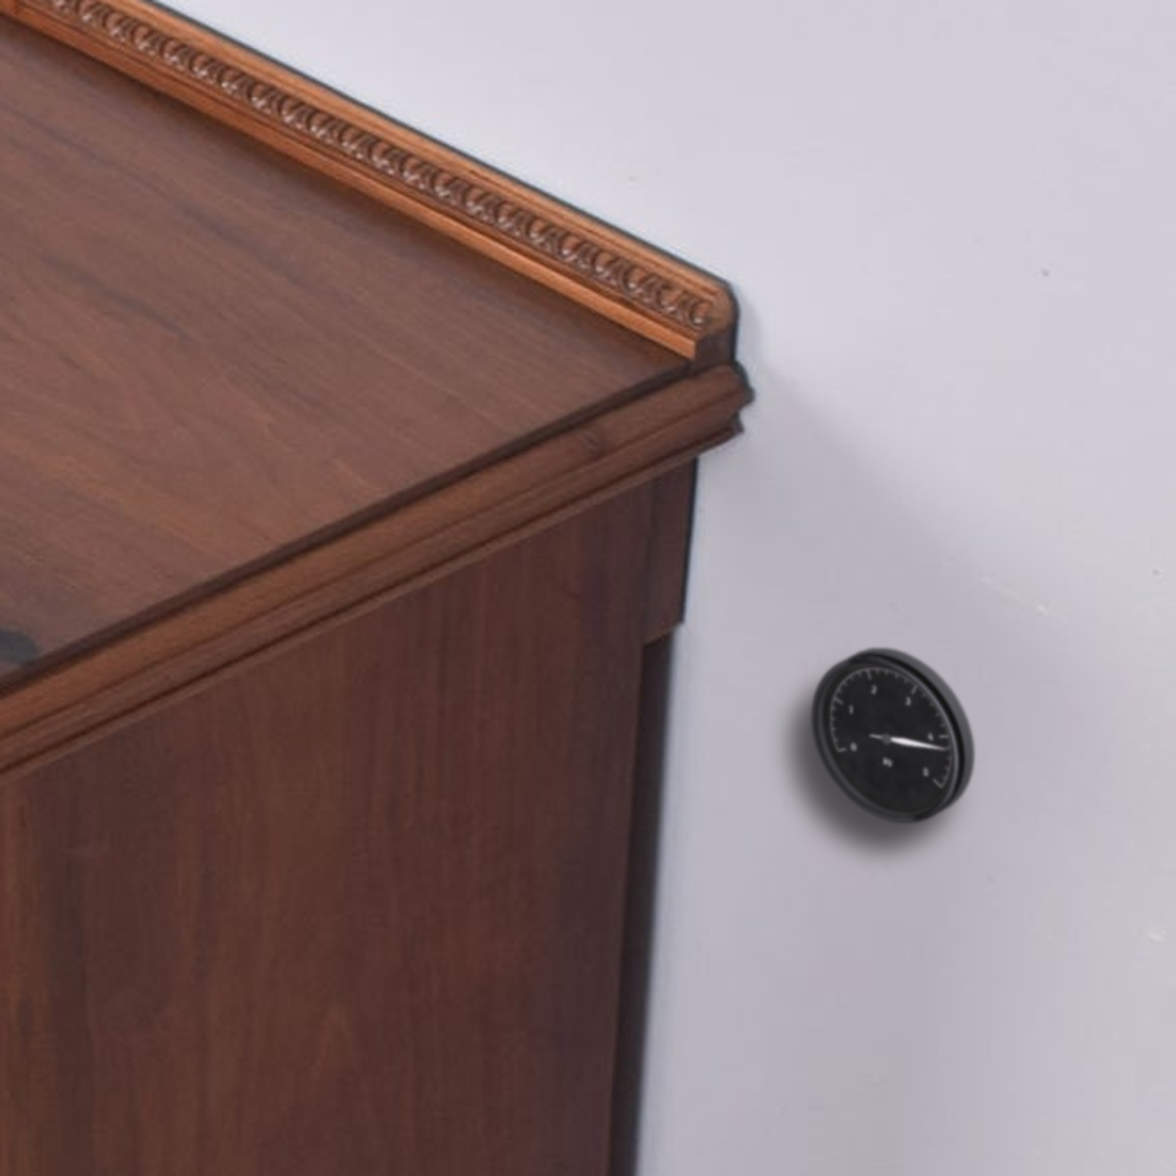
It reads 4.2 kV
